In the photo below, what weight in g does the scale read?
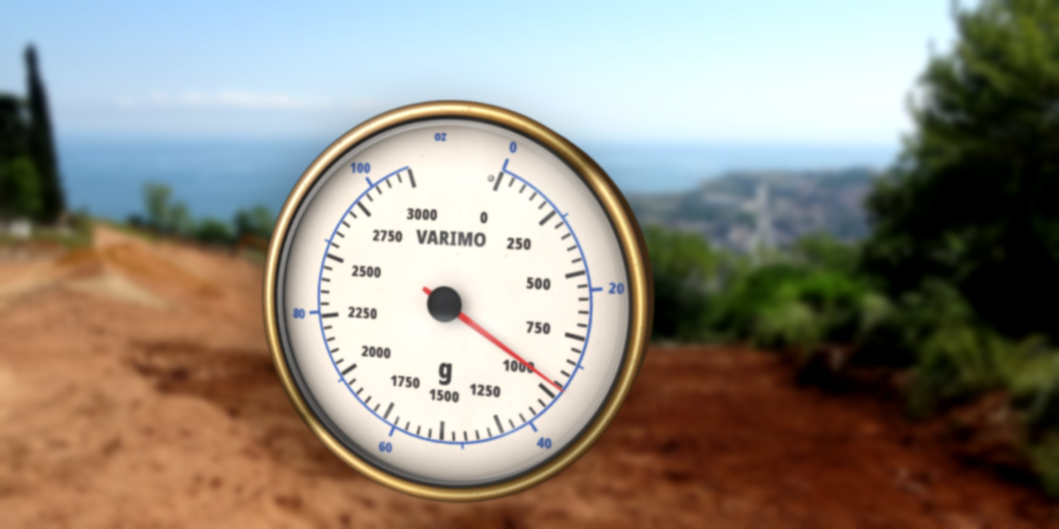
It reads 950 g
